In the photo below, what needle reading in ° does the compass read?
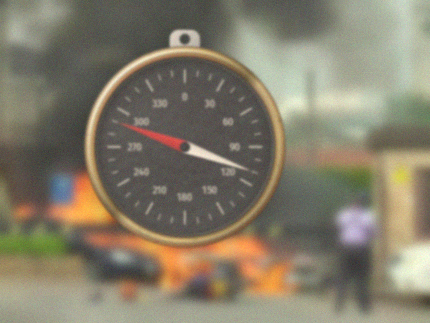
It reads 290 °
